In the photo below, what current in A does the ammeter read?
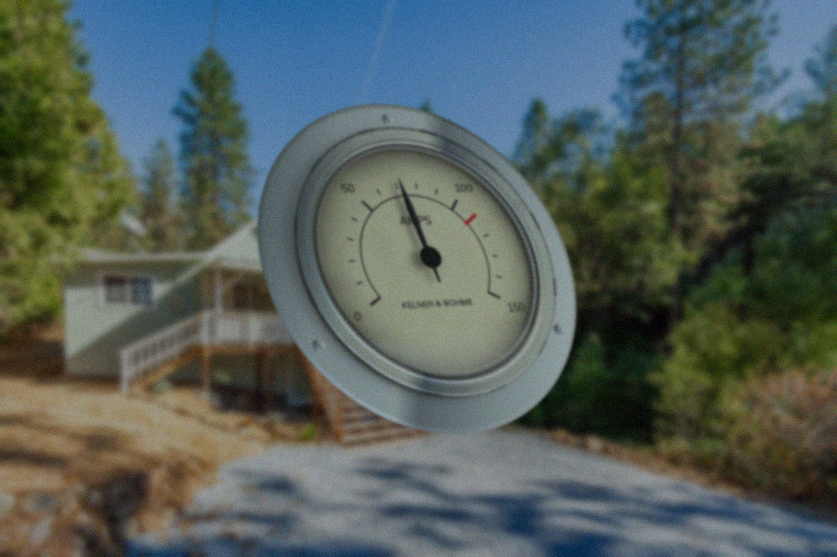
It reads 70 A
